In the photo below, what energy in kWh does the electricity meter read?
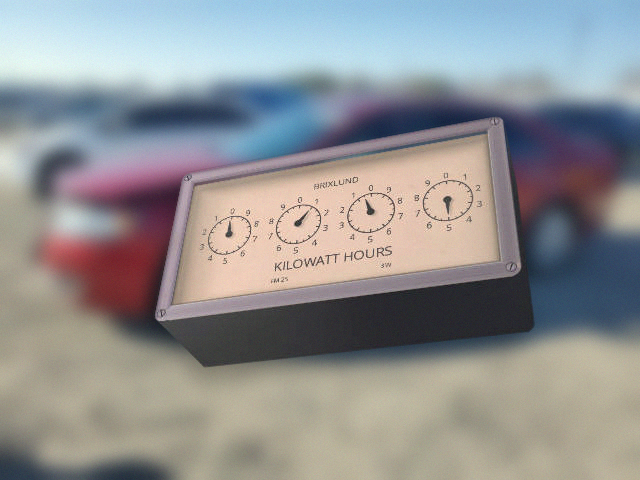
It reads 105 kWh
